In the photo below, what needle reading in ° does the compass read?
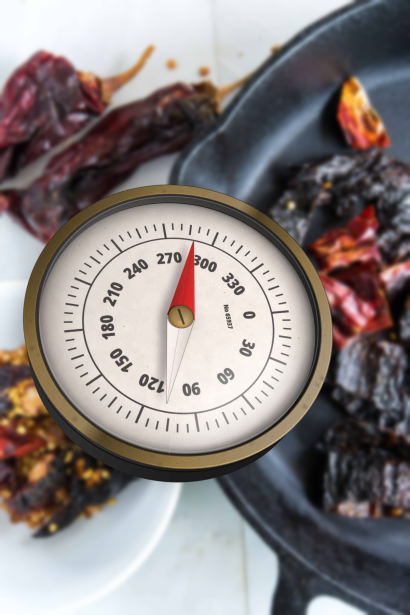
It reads 287.5 °
